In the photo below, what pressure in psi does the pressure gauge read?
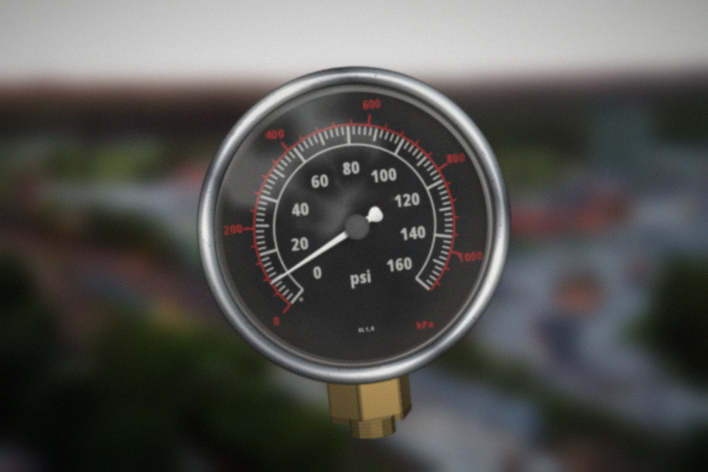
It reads 10 psi
